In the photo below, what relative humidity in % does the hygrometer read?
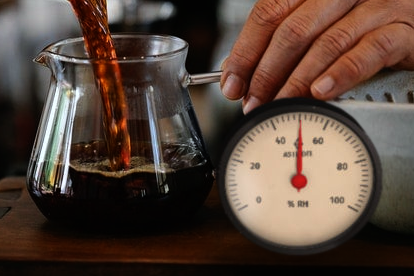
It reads 50 %
